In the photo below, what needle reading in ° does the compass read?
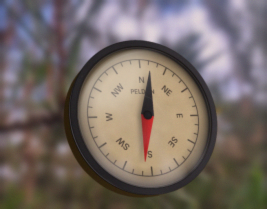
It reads 190 °
